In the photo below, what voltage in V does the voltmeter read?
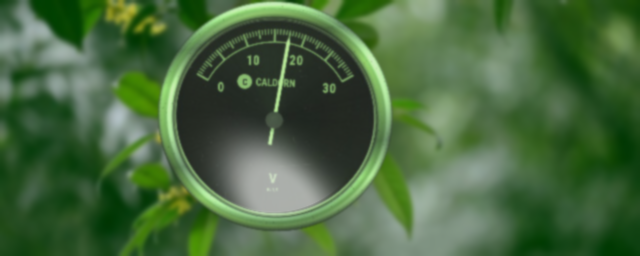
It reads 17.5 V
